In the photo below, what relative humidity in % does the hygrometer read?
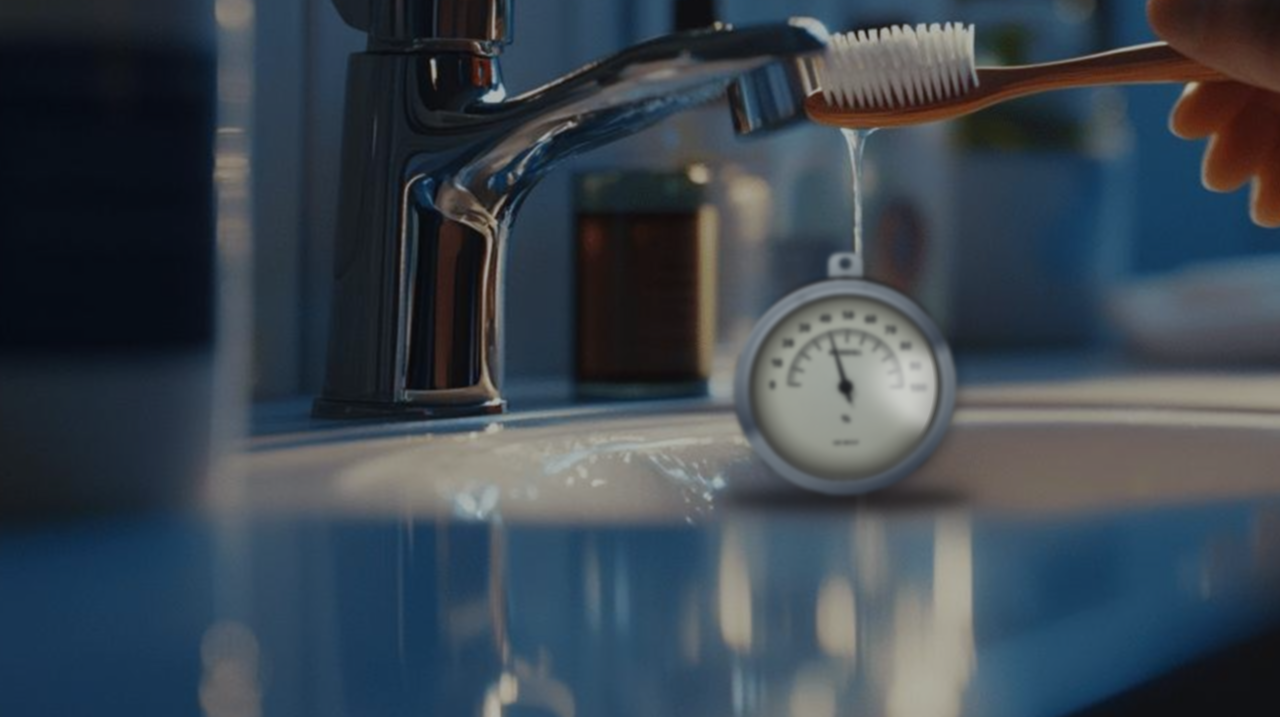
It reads 40 %
